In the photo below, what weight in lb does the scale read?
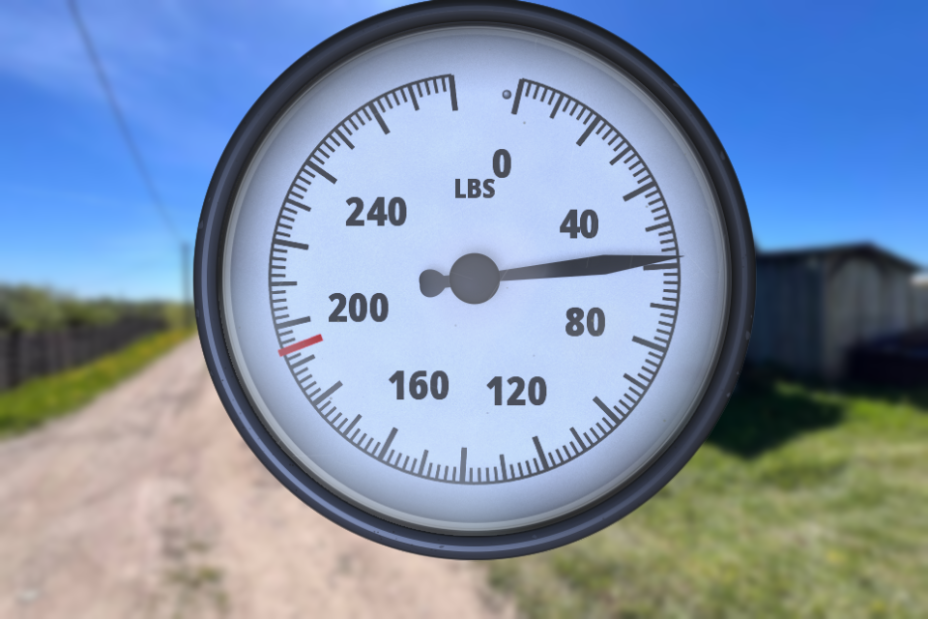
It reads 58 lb
